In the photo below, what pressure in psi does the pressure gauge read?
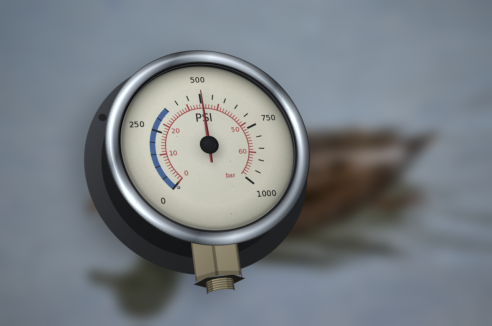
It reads 500 psi
